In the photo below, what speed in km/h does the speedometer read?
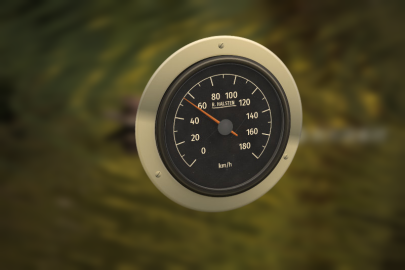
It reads 55 km/h
